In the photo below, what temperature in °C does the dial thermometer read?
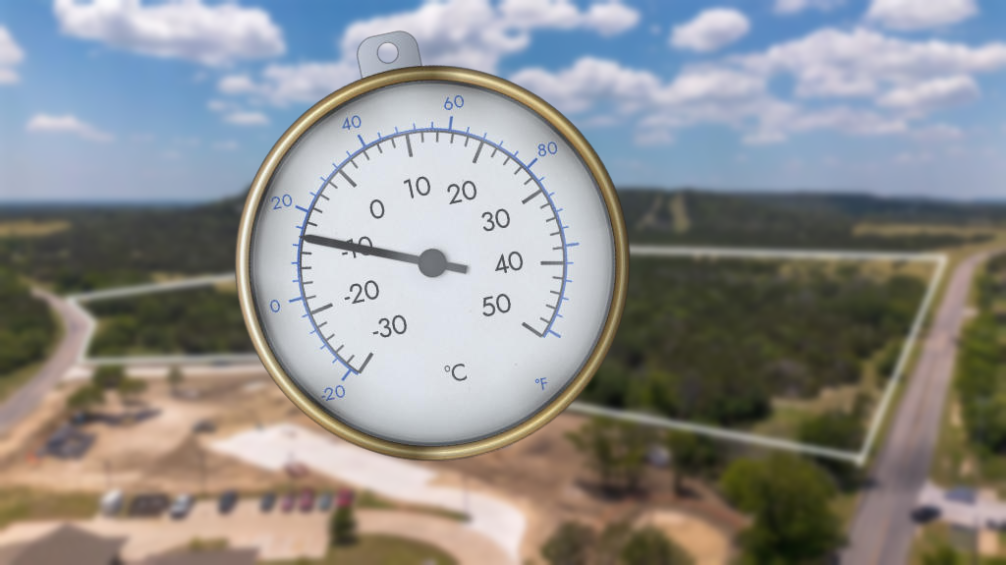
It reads -10 °C
